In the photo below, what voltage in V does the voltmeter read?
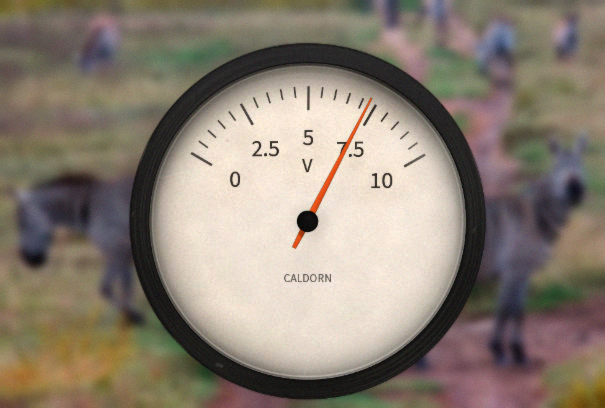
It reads 7.25 V
